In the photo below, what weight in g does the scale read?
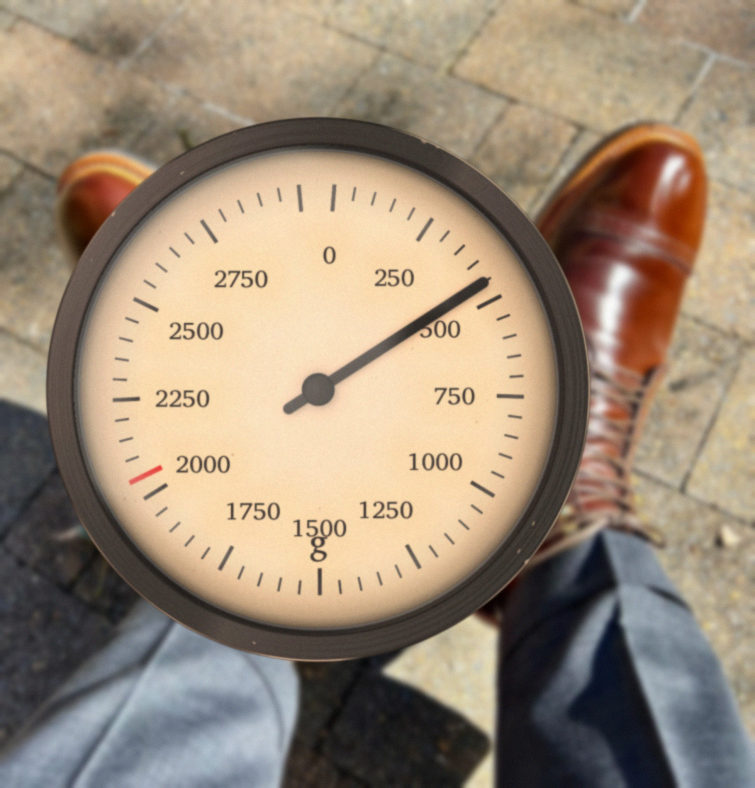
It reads 450 g
